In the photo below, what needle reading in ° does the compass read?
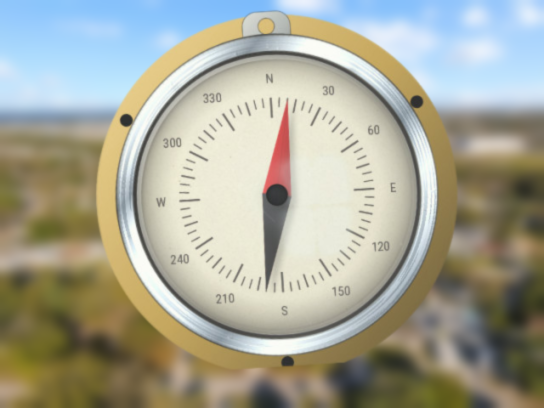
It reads 10 °
